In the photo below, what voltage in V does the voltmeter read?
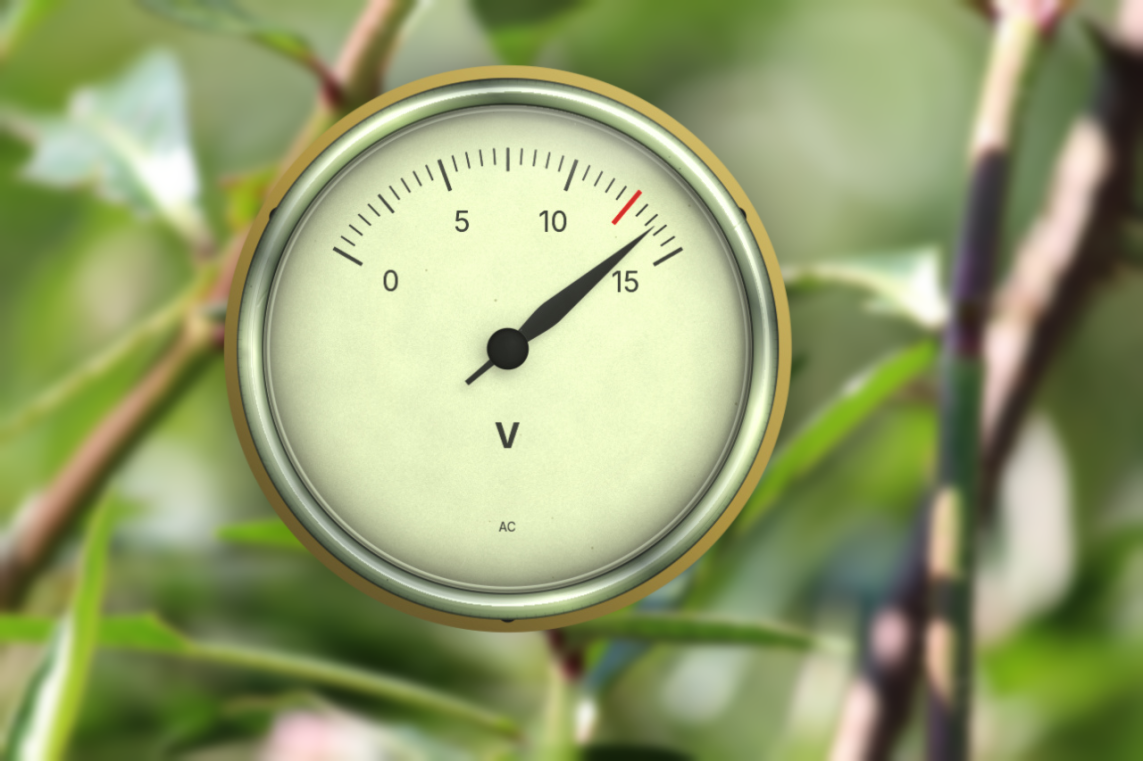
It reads 13.75 V
